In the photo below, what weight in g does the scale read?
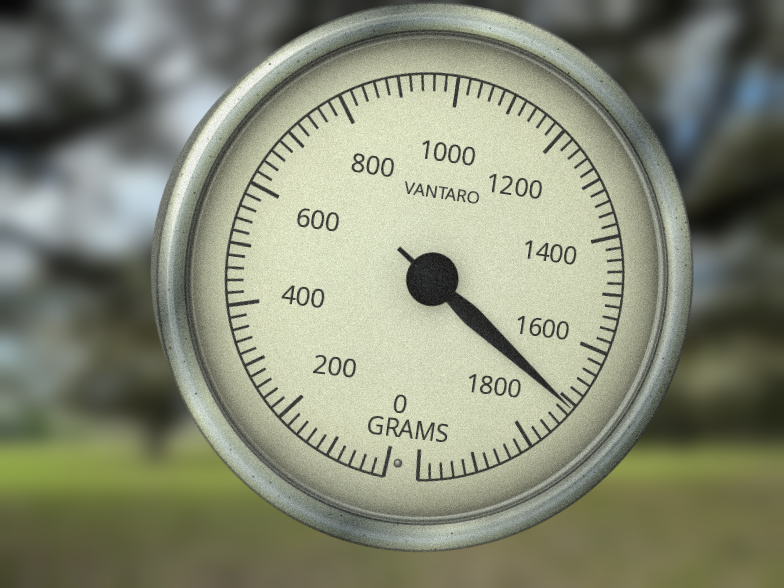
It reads 1710 g
